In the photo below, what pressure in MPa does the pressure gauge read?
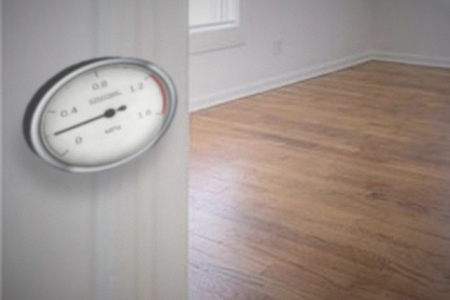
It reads 0.2 MPa
